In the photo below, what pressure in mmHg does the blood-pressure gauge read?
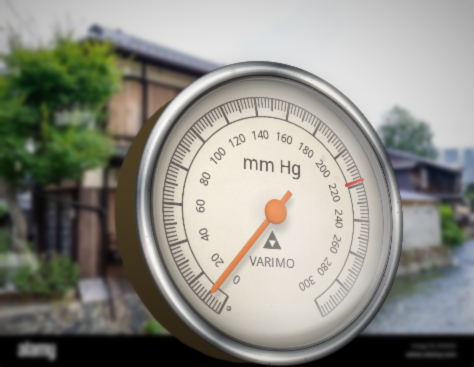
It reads 10 mmHg
